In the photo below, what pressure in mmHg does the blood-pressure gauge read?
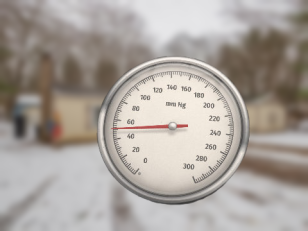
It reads 50 mmHg
